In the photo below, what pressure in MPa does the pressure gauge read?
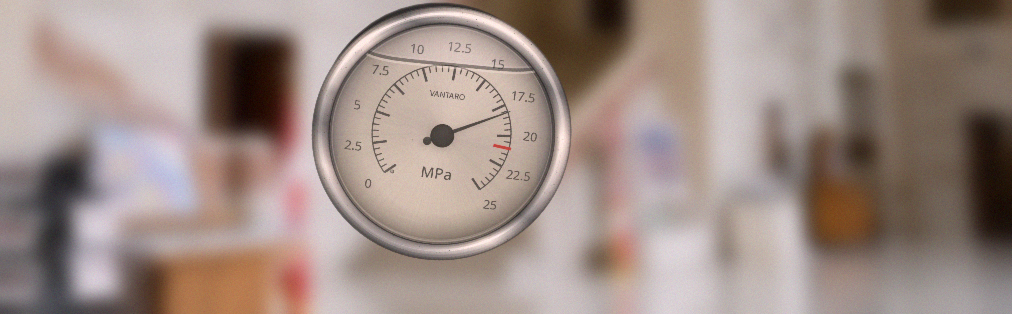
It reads 18 MPa
